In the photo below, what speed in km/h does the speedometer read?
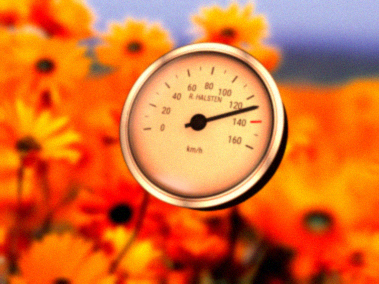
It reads 130 km/h
